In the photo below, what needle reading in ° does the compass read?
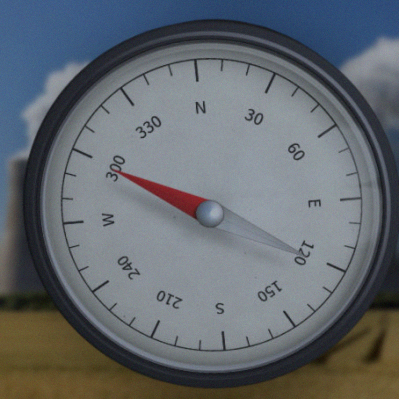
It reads 300 °
